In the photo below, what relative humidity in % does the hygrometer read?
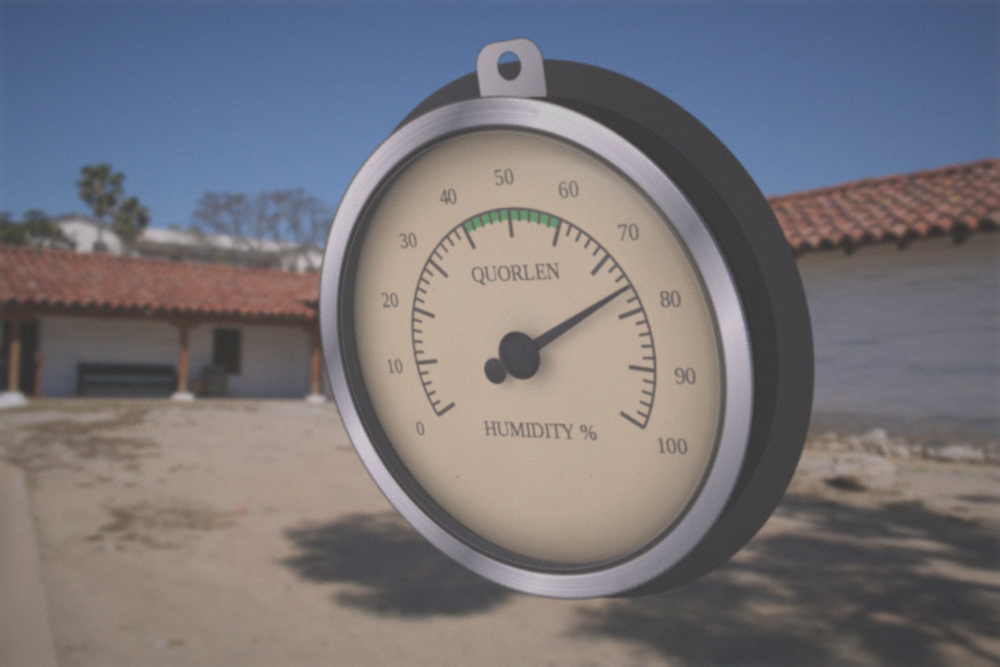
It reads 76 %
